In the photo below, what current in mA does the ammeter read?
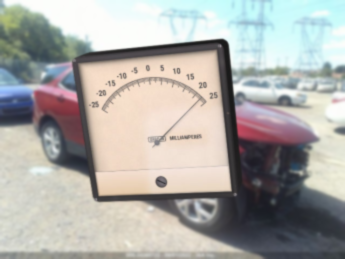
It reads 22.5 mA
